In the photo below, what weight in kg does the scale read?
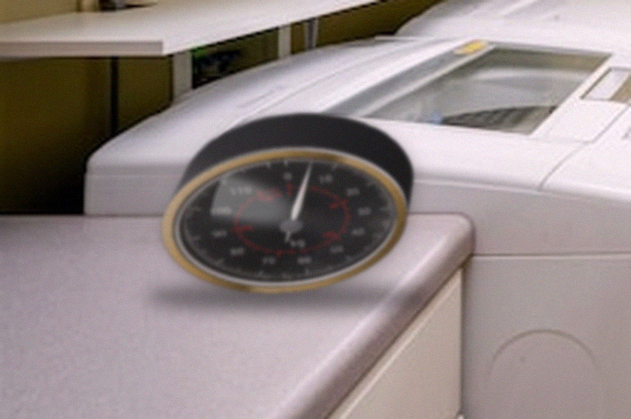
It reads 5 kg
